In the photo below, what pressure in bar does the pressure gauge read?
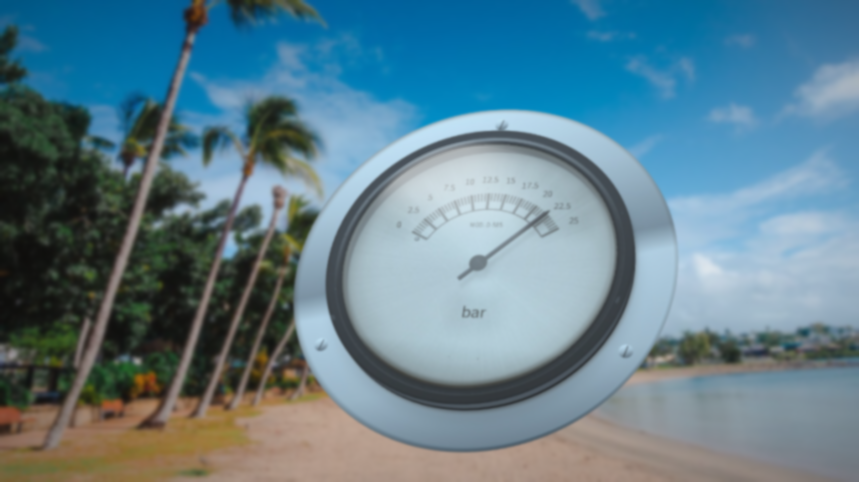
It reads 22.5 bar
